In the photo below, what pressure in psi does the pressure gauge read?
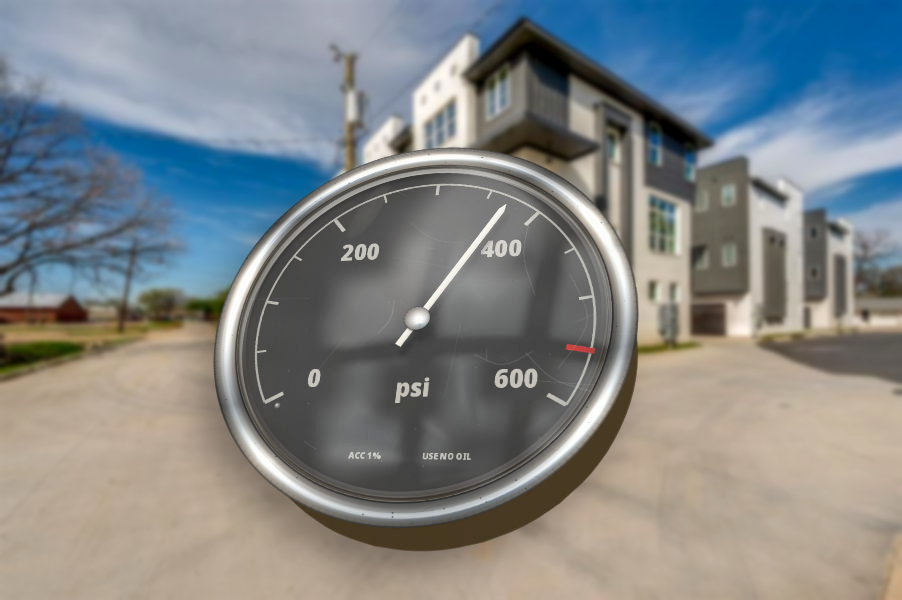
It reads 375 psi
